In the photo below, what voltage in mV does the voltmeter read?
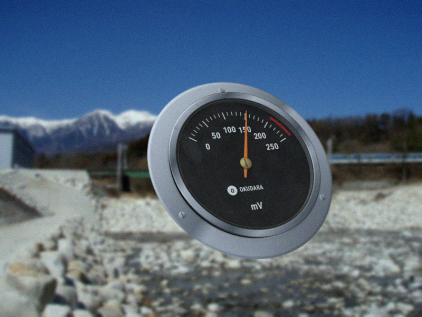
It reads 150 mV
